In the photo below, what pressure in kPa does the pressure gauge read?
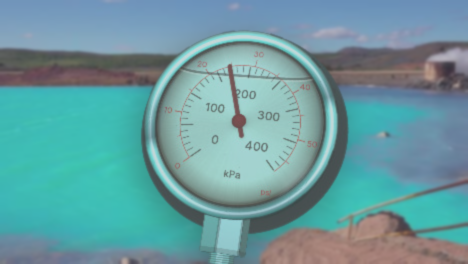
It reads 170 kPa
